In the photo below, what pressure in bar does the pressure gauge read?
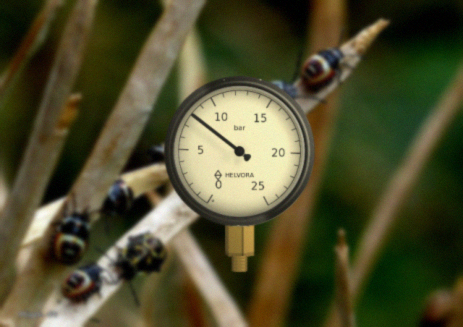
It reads 8 bar
